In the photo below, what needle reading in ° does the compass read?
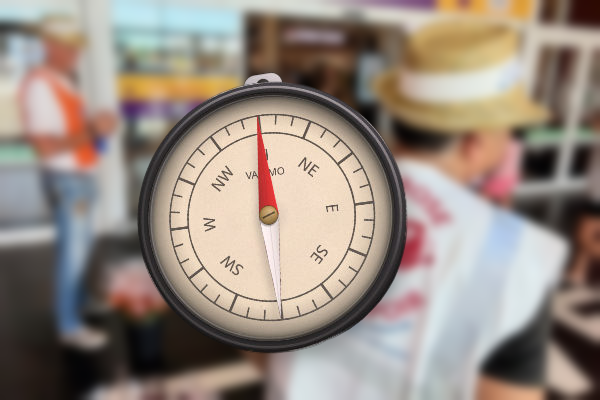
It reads 0 °
